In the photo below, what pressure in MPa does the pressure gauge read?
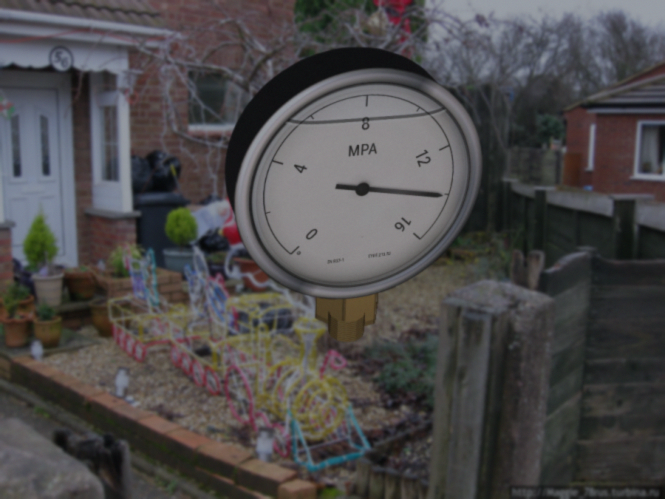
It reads 14 MPa
